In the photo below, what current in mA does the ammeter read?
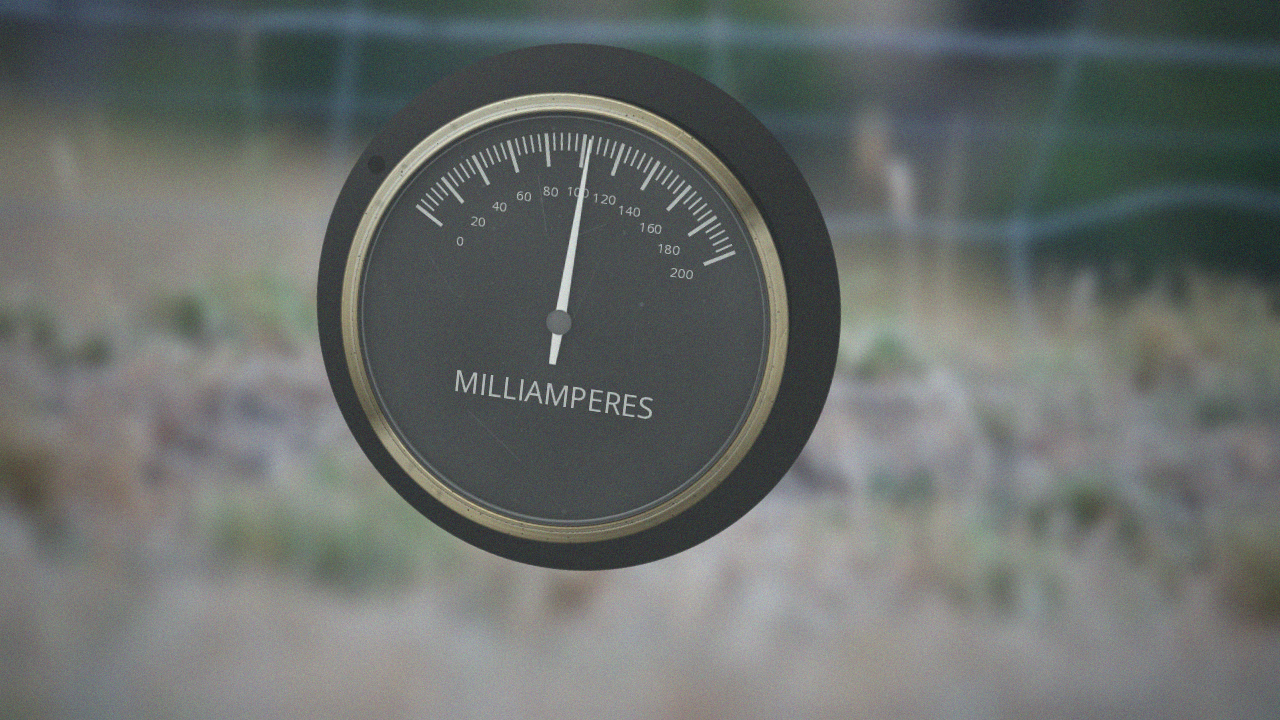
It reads 104 mA
